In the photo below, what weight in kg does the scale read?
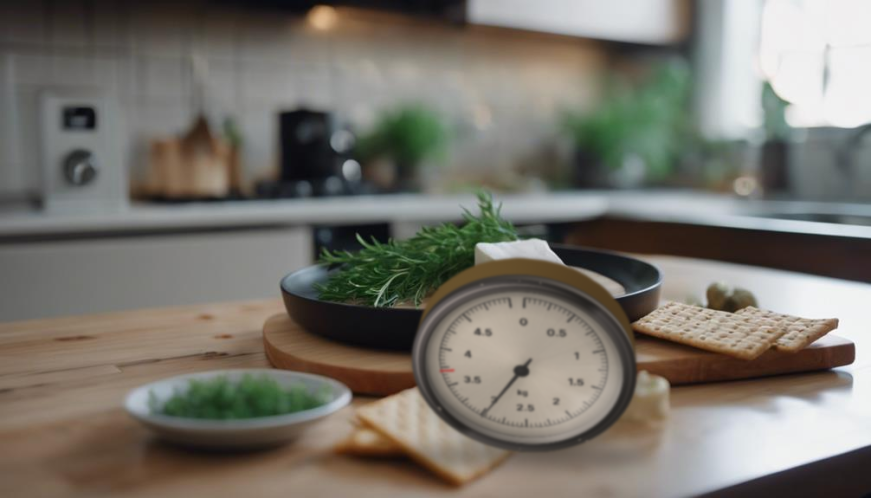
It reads 3 kg
